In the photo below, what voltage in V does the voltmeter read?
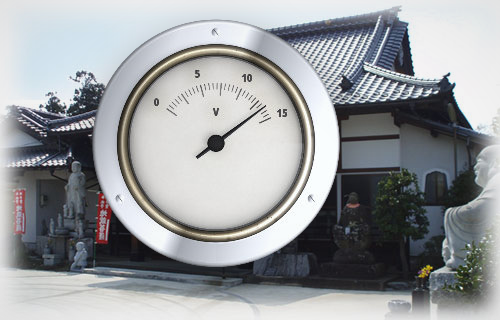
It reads 13.5 V
